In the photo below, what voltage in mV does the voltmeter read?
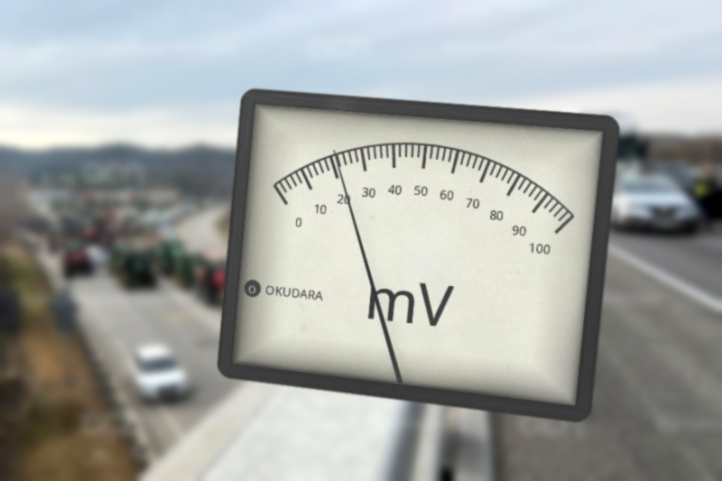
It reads 22 mV
